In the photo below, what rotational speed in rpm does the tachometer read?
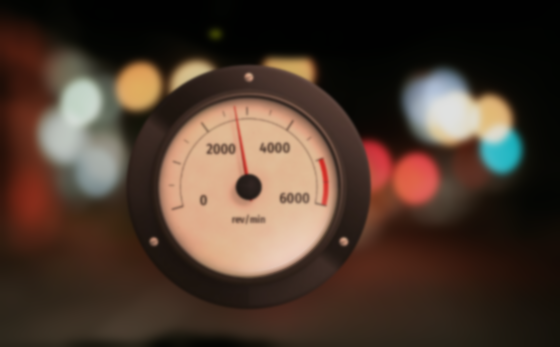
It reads 2750 rpm
